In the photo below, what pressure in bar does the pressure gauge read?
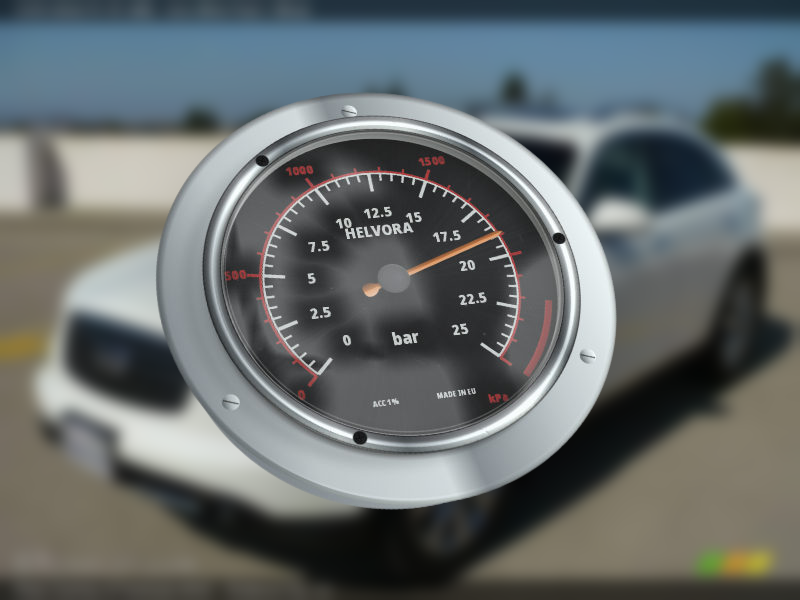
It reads 19 bar
